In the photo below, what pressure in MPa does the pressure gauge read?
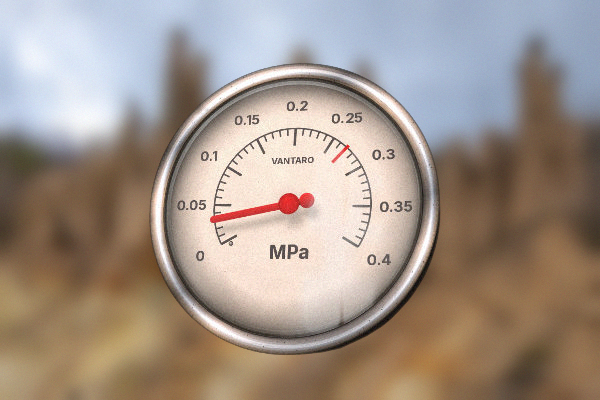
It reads 0.03 MPa
